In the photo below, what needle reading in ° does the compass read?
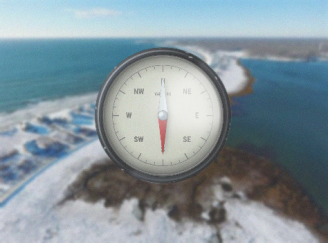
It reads 180 °
